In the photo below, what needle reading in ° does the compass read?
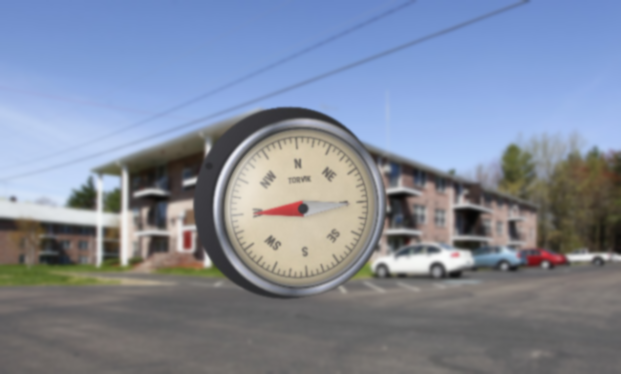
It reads 270 °
